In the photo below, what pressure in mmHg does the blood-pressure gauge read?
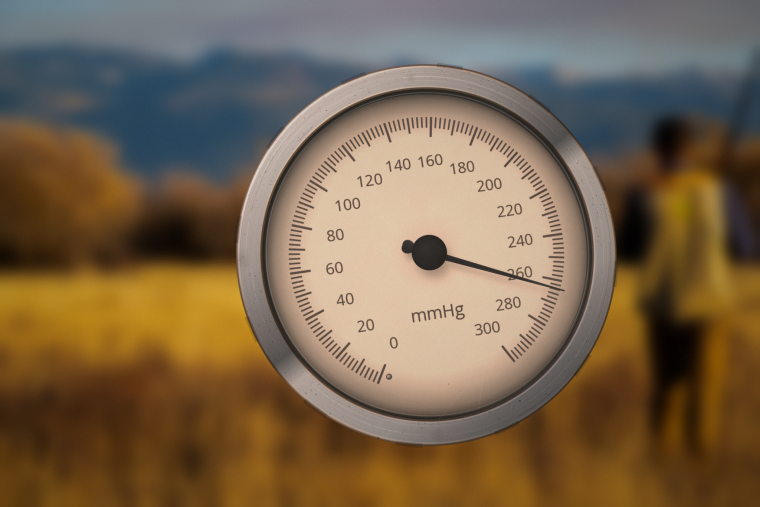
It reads 264 mmHg
